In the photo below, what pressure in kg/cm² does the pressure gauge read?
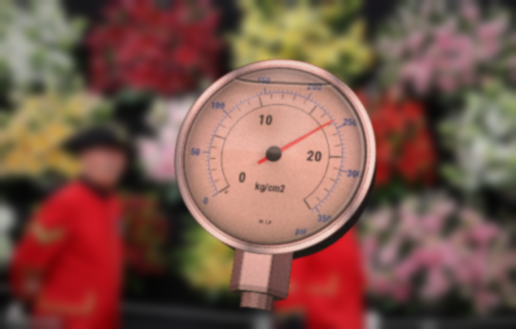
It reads 17 kg/cm²
